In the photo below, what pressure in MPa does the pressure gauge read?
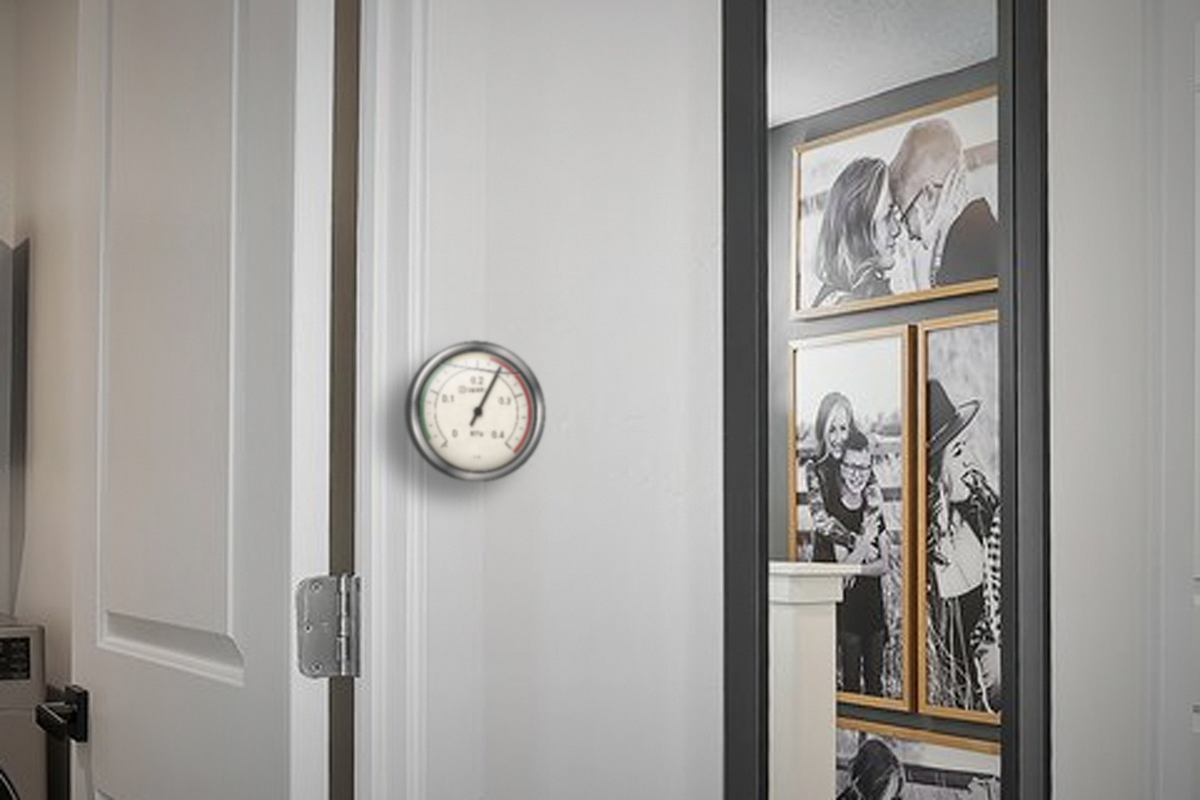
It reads 0.24 MPa
